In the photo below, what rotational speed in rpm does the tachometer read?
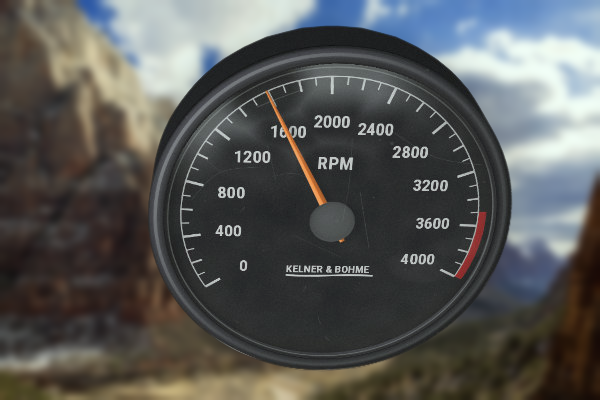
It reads 1600 rpm
